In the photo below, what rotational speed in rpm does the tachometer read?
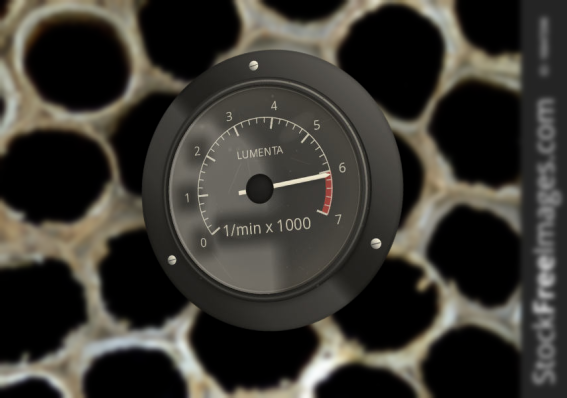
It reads 6100 rpm
